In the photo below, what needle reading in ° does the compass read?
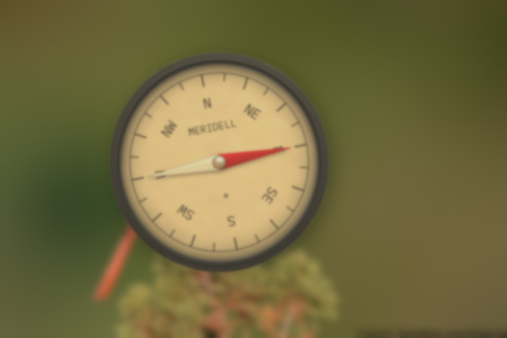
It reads 90 °
